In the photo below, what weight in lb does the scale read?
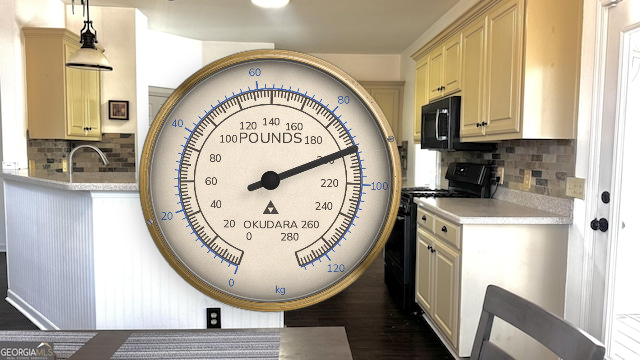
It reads 200 lb
